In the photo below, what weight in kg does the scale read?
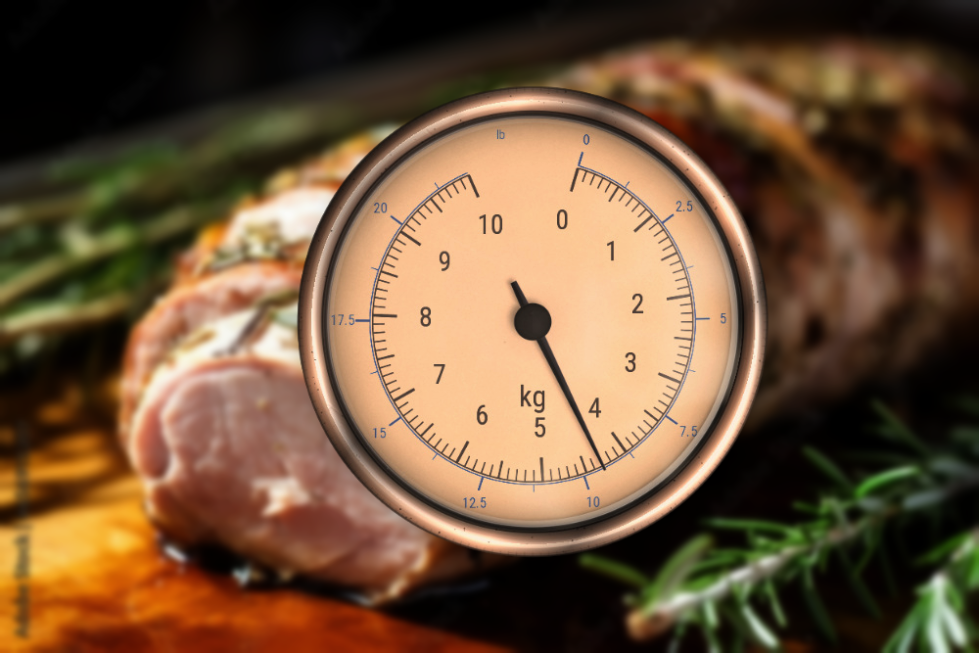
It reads 4.3 kg
